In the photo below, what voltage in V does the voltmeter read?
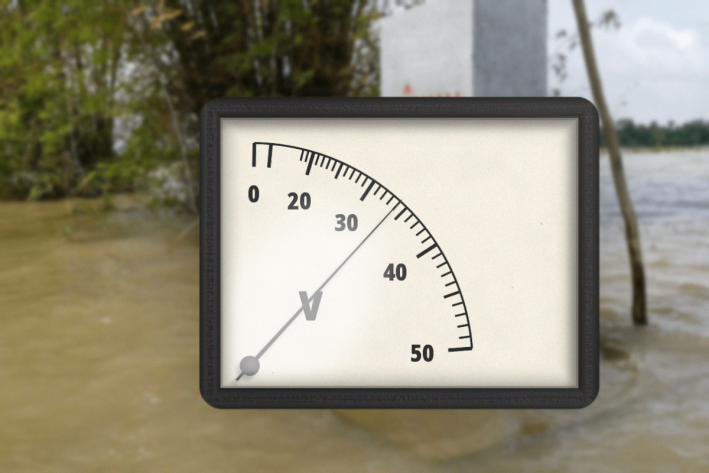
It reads 34 V
